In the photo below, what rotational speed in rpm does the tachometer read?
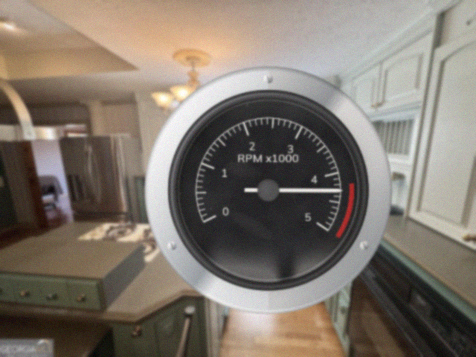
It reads 4300 rpm
